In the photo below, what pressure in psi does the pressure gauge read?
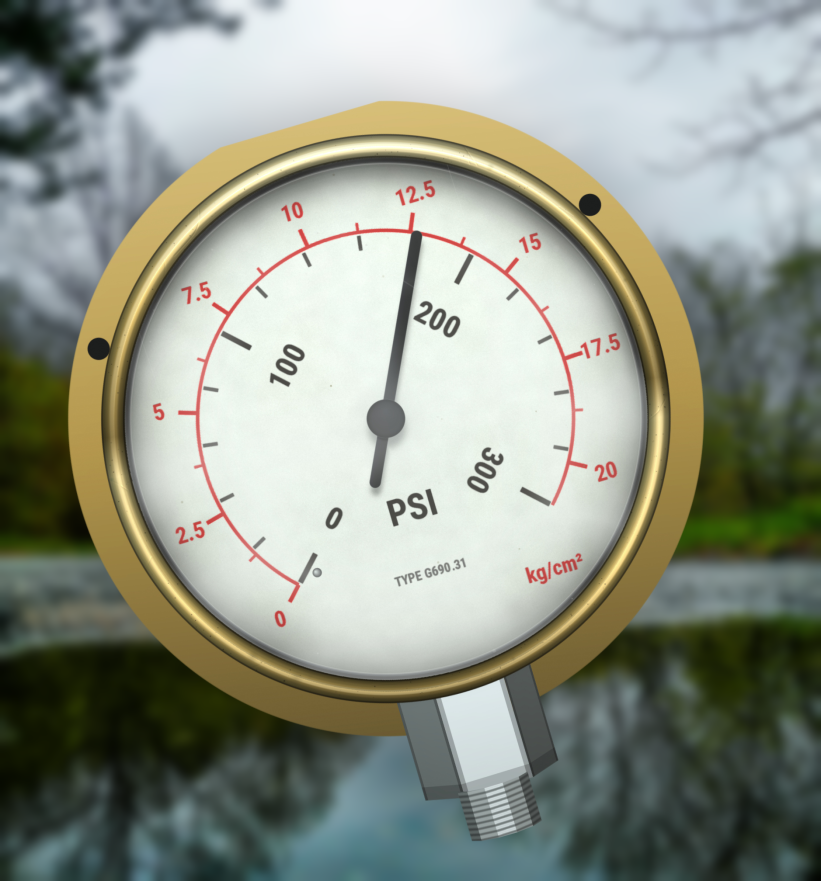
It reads 180 psi
